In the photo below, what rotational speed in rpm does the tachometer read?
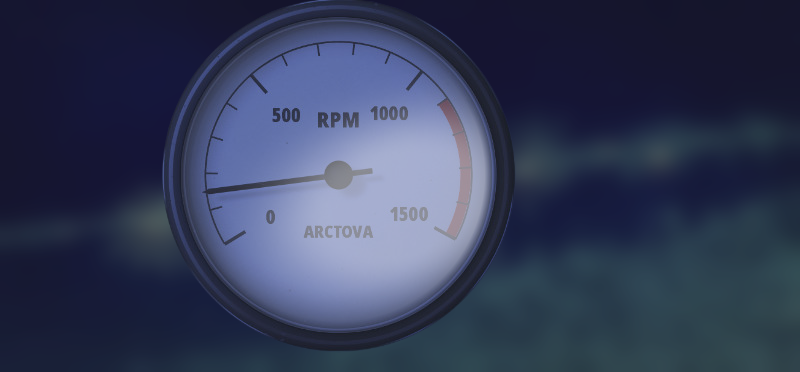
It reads 150 rpm
